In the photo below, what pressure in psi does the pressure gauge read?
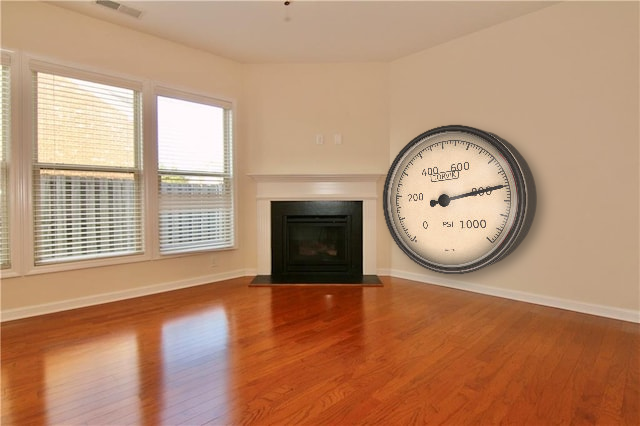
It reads 800 psi
